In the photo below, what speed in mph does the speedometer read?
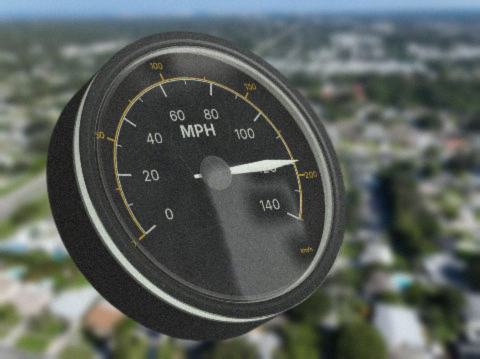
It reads 120 mph
